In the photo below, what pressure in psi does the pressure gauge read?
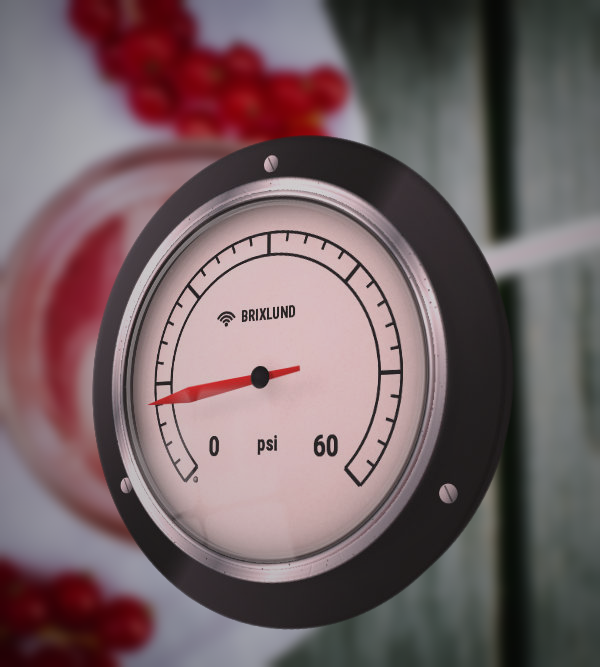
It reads 8 psi
